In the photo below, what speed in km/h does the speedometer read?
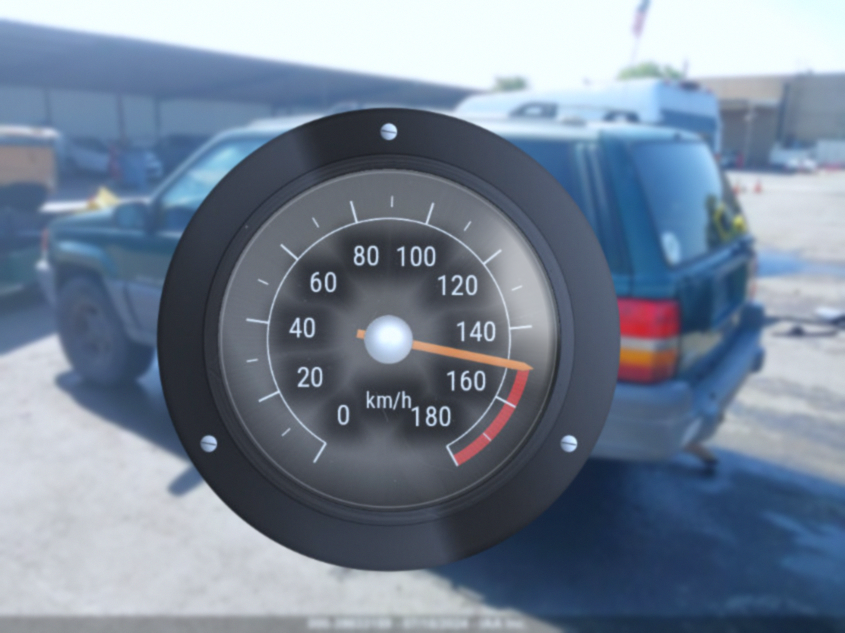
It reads 150 km/h
